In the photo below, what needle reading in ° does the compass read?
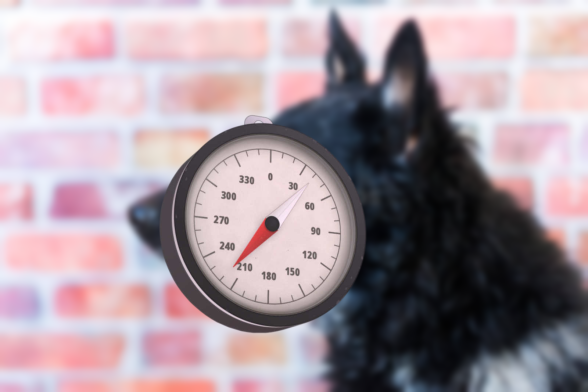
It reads 220 °
